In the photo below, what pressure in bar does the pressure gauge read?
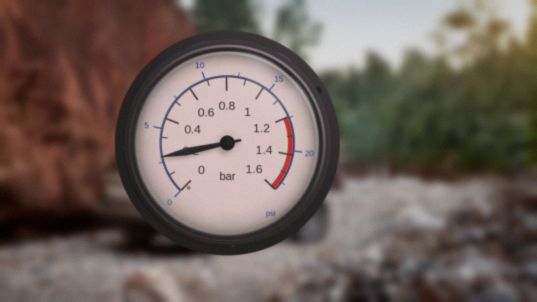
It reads 0.2 bar
